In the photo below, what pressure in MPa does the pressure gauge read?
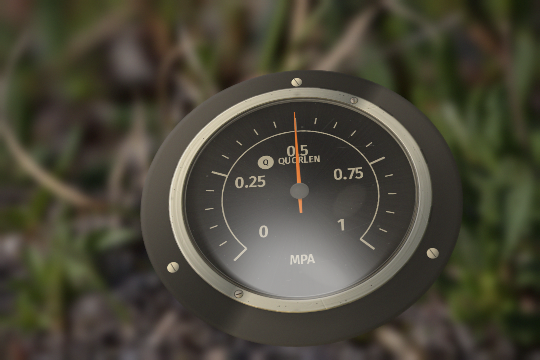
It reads 0.5 MPa
